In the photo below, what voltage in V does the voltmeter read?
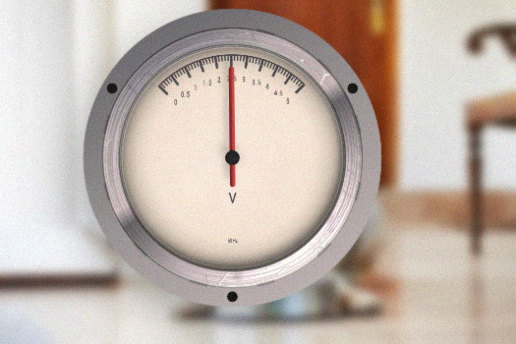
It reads 2.5 V
